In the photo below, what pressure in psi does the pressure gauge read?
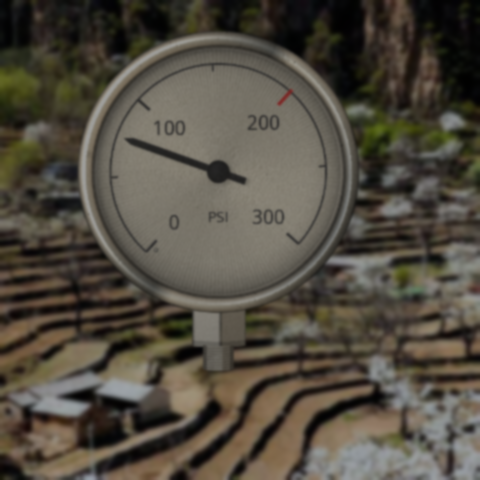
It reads 75 psi
